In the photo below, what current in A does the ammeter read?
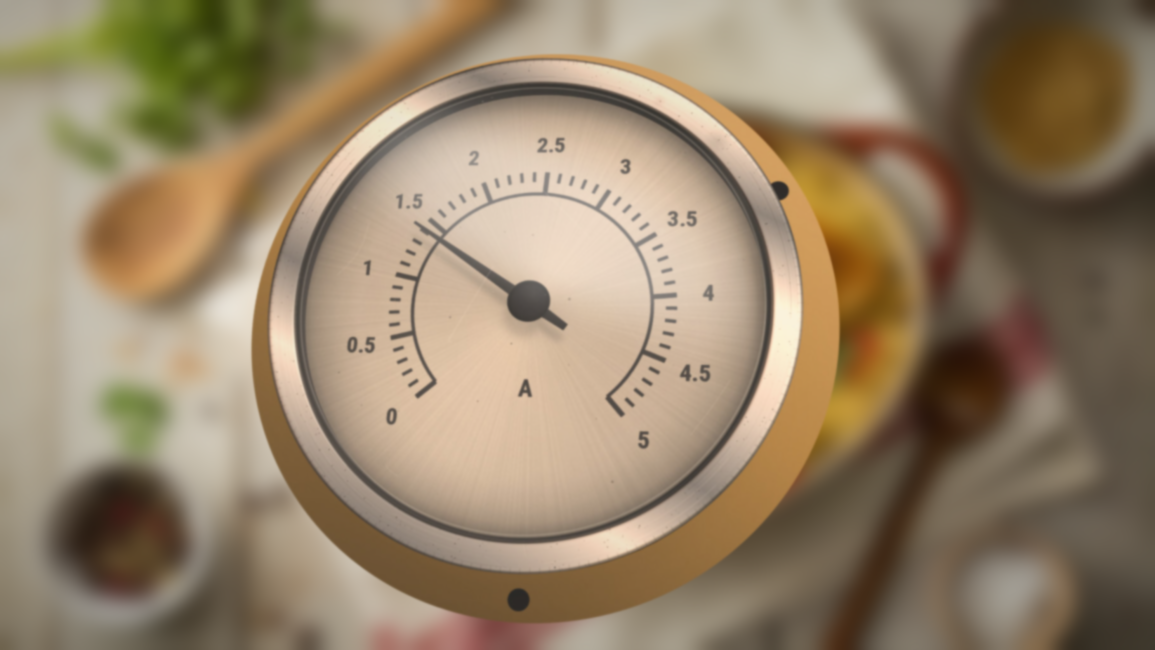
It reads 1.4 A
